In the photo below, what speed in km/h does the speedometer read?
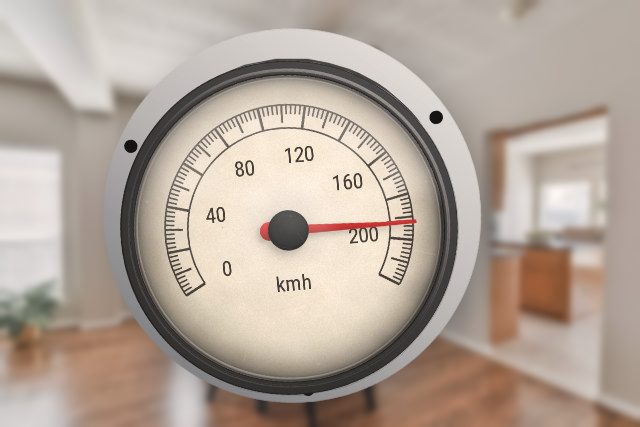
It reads 192 km/h
